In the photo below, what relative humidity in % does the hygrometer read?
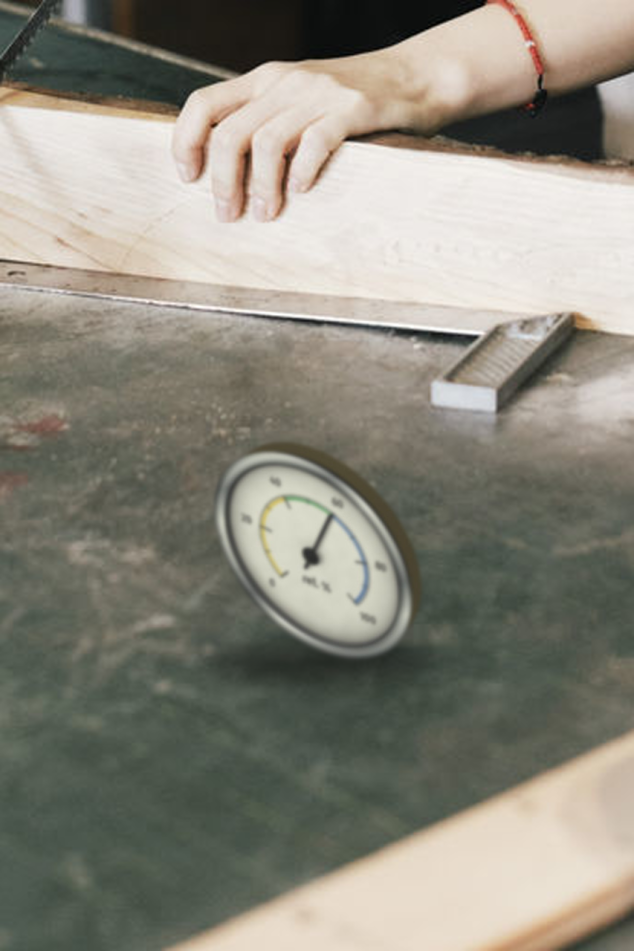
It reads 60 %
